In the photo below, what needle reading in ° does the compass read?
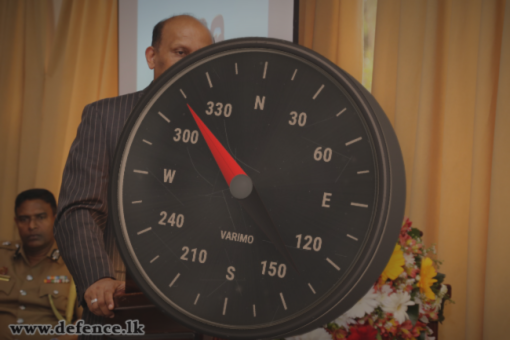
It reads 315 °
